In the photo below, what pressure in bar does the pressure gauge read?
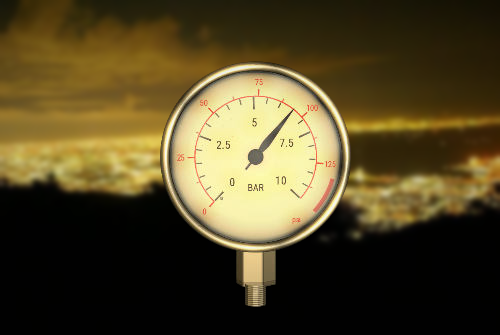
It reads 6.5 bar
